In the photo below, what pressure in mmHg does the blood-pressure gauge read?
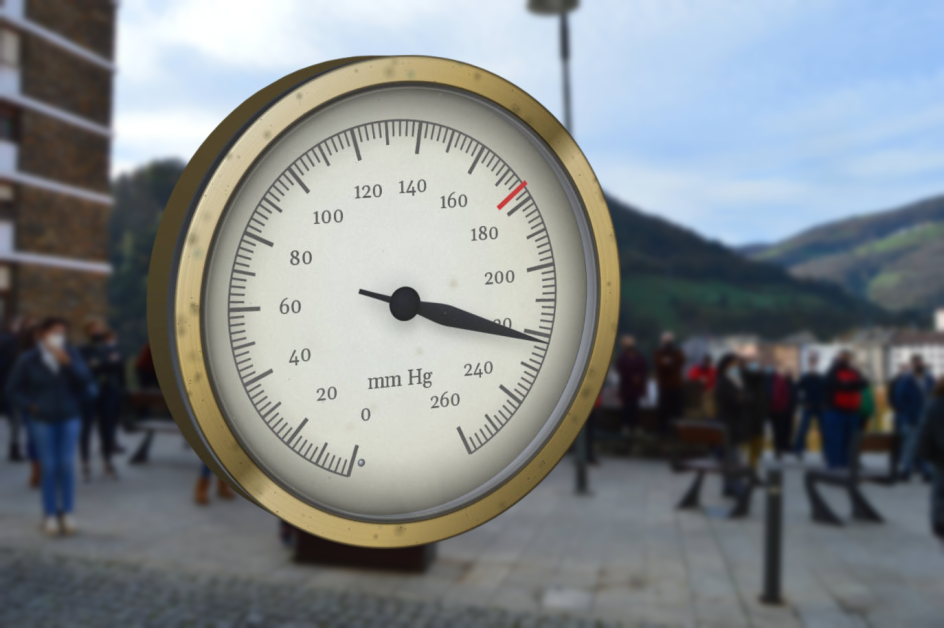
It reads 222 mmHg
